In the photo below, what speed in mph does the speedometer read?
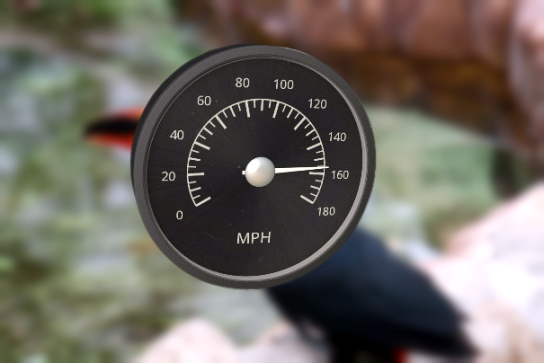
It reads 155 mph
